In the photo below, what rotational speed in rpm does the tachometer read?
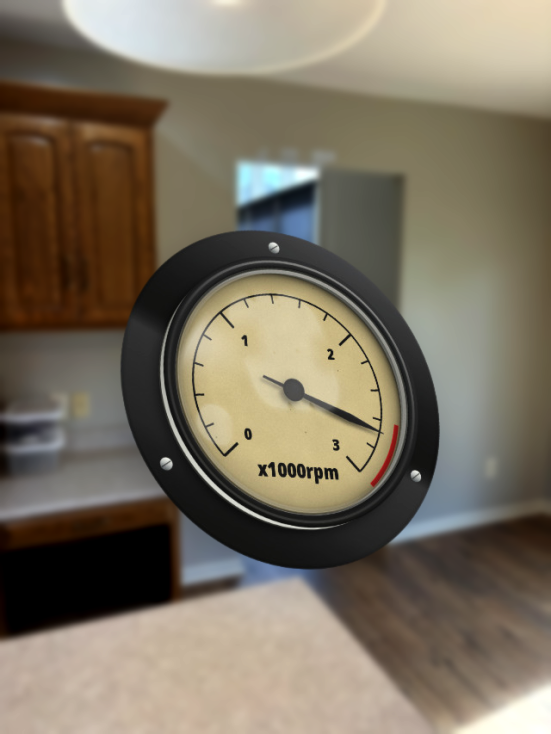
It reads 2700 rpm
